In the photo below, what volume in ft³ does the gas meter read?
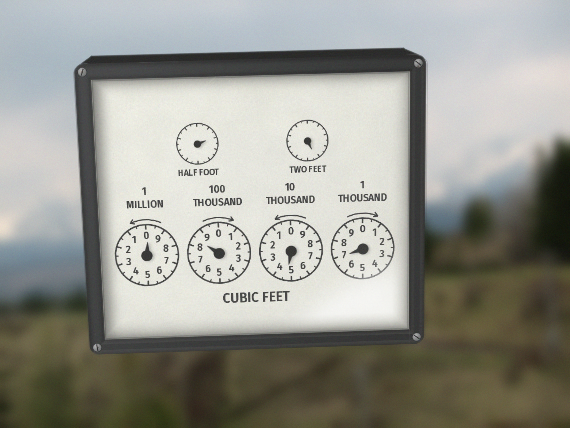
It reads 984700 ft³
